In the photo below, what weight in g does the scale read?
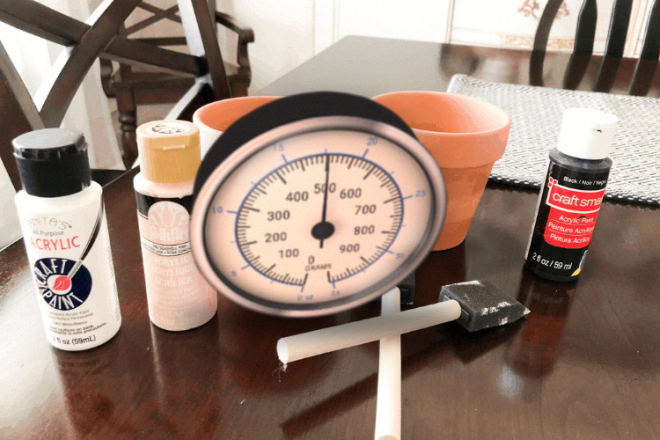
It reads 500 g
